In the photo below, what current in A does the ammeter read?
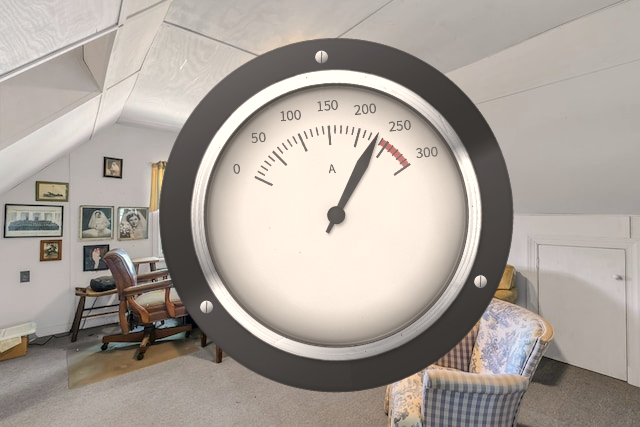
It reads 230 A
